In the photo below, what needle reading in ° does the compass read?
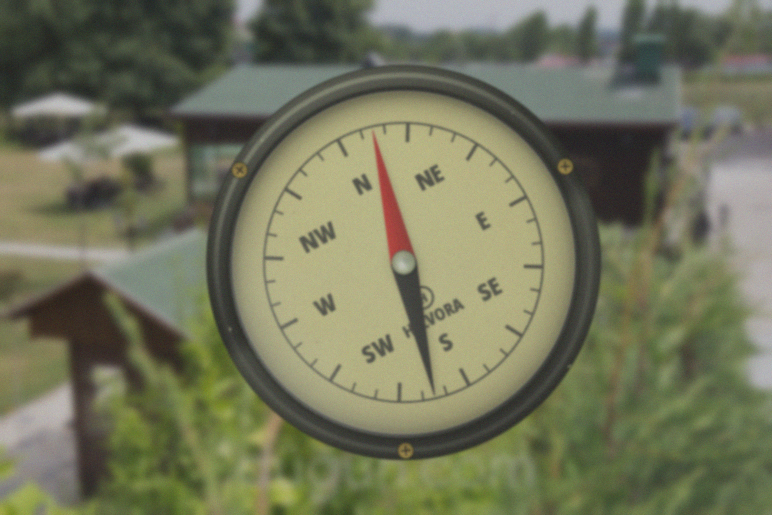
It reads 15 °
